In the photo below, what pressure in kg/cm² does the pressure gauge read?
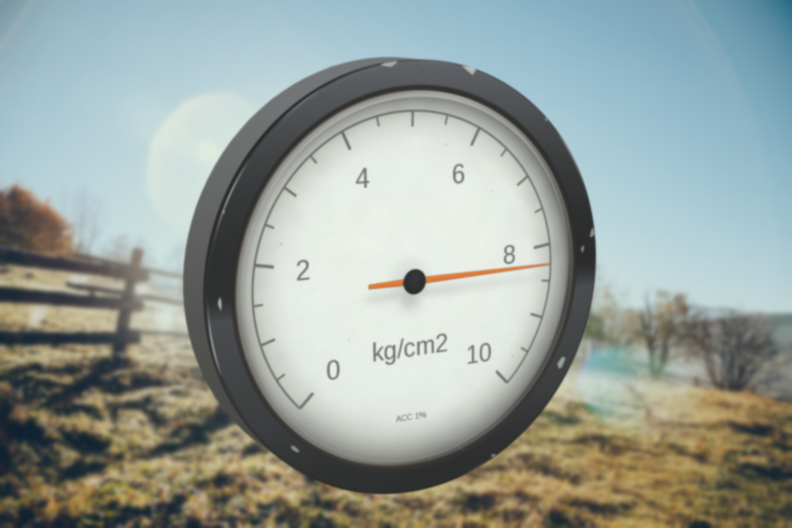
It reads 8.25 kg/cm²
